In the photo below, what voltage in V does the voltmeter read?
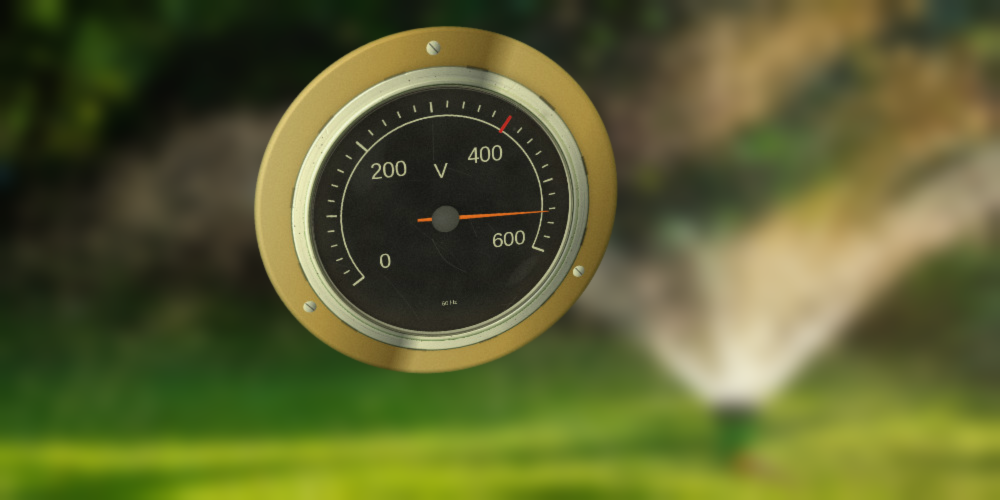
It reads 540 V
